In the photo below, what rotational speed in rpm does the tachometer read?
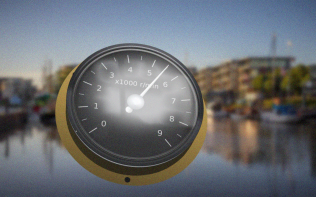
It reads 5500 rpm
